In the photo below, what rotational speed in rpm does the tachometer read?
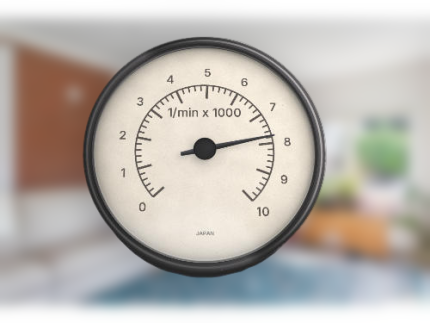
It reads 7800 rpm
